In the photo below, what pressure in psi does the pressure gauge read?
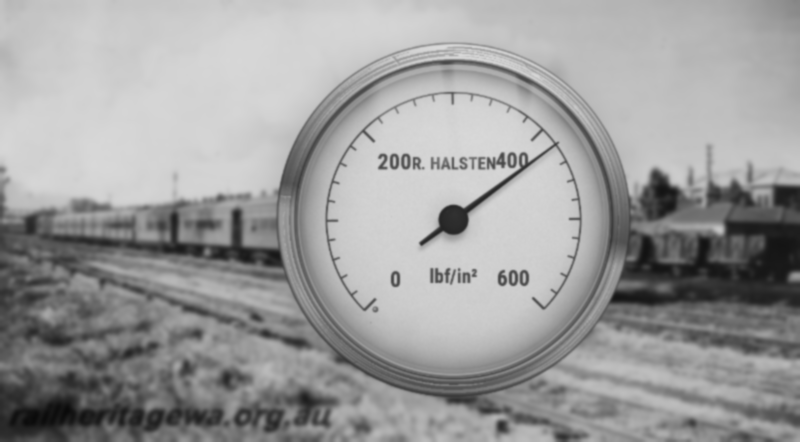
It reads 420 psi
